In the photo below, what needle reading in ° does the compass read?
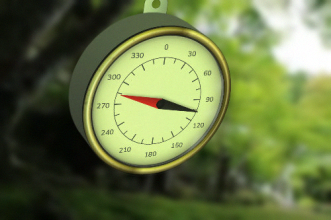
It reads 285 °
